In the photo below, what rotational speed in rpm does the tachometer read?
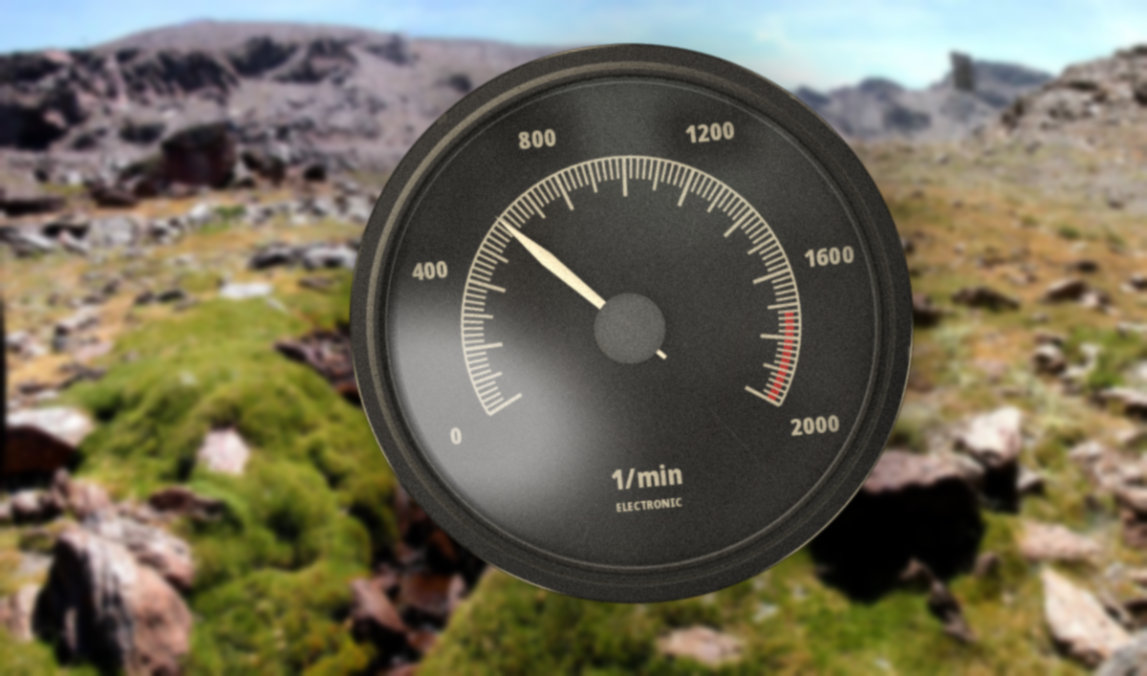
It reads 600 rpm
